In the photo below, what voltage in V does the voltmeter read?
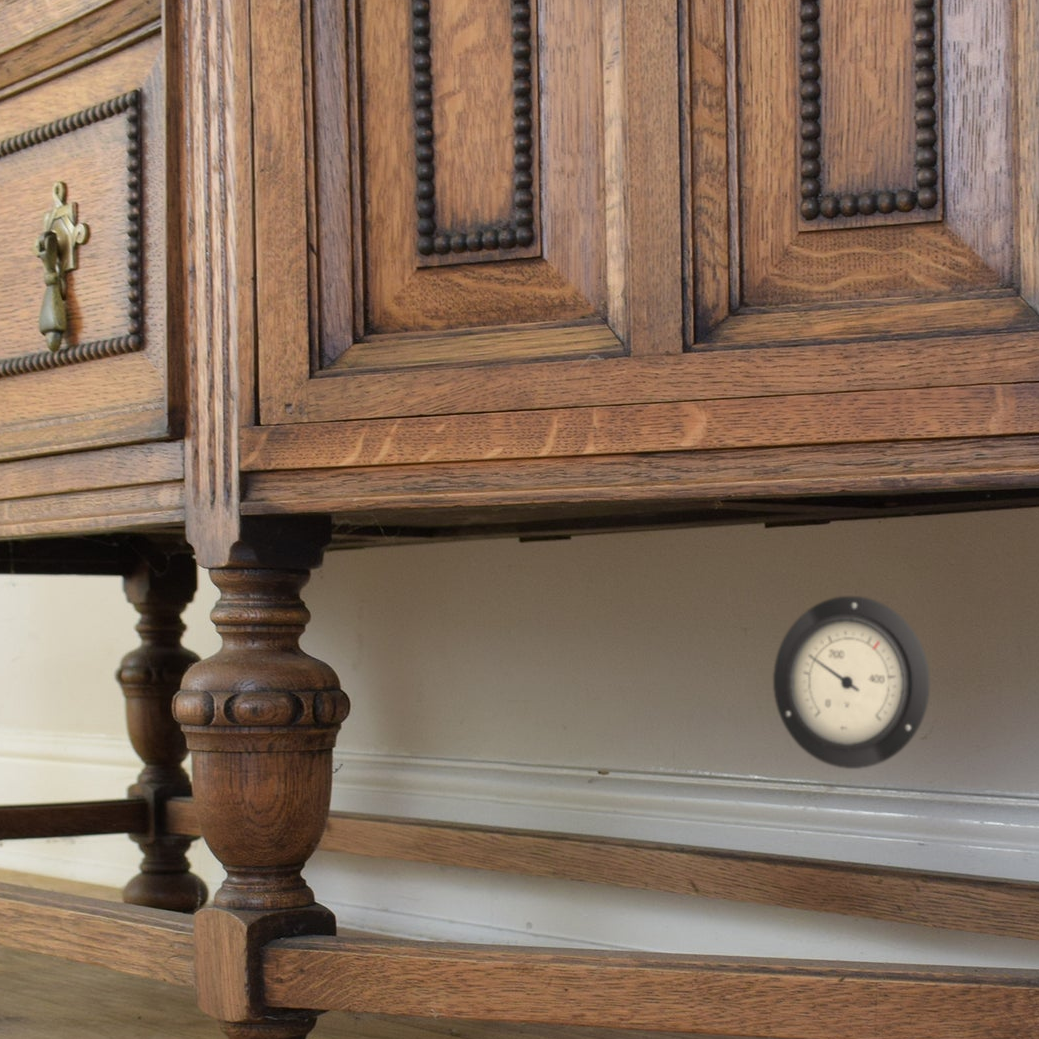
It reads 140 V
